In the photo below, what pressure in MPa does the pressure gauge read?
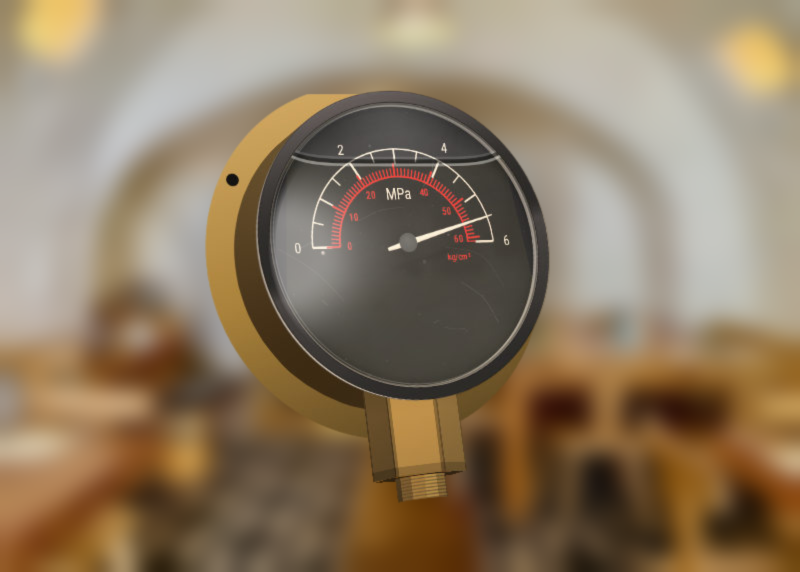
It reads 5.5 MPa
